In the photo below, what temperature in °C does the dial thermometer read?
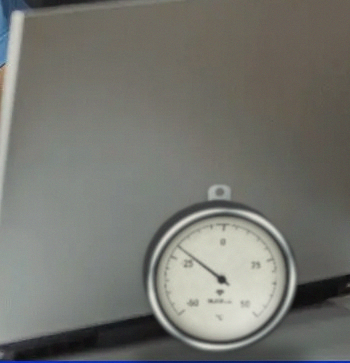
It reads -20 °C
